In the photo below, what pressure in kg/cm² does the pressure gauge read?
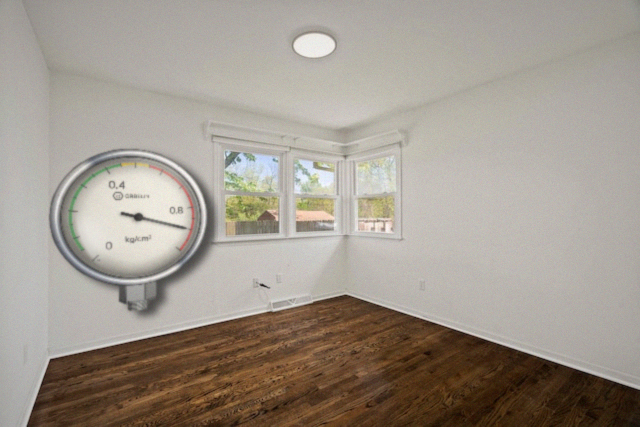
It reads 0.9 kg/cm²
